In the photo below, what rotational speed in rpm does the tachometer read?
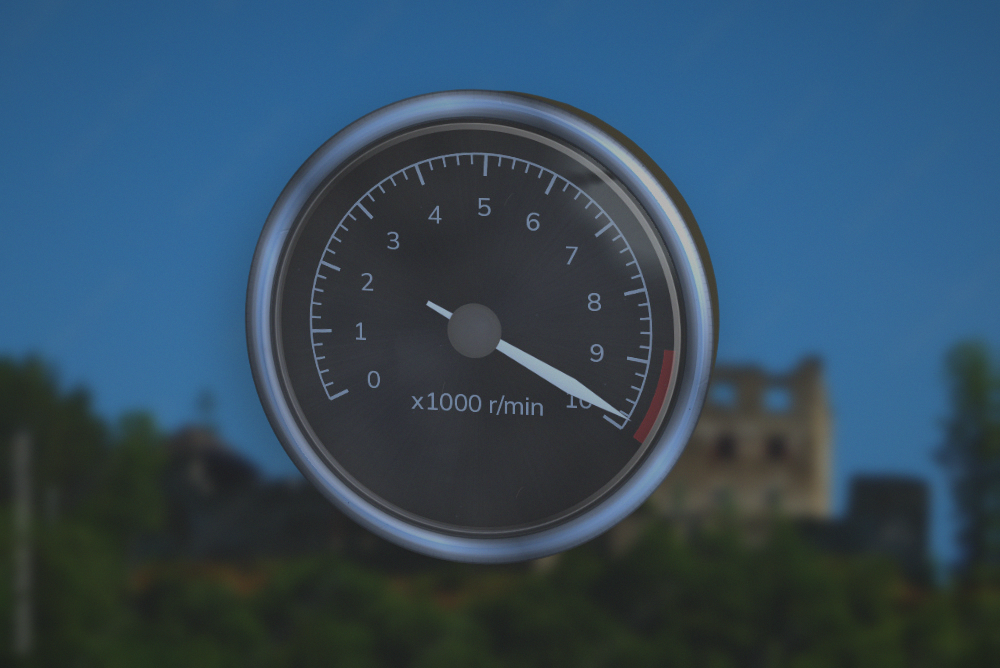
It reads 9800 rpm
